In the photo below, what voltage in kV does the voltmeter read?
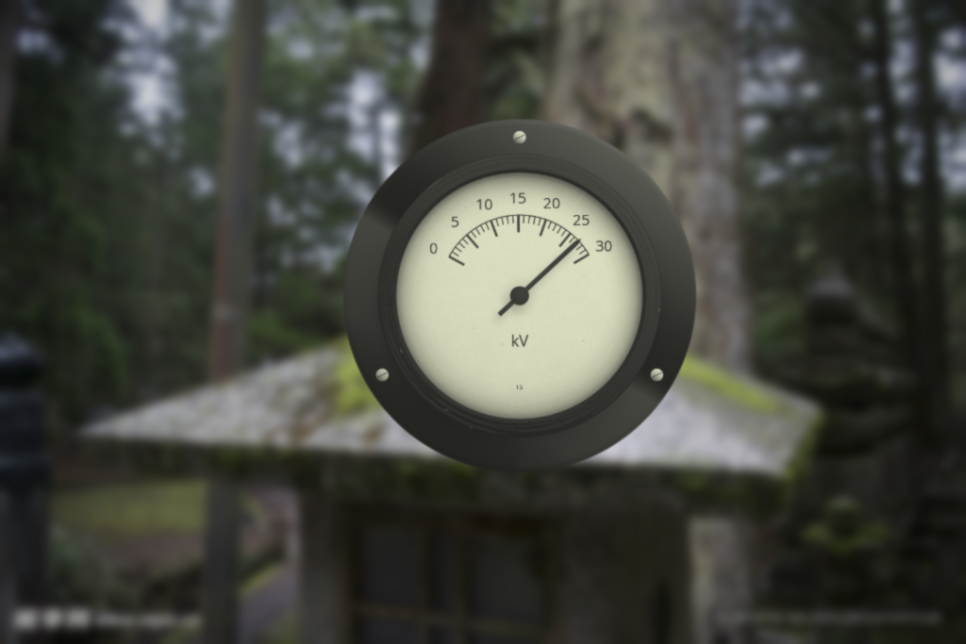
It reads 27 kV
